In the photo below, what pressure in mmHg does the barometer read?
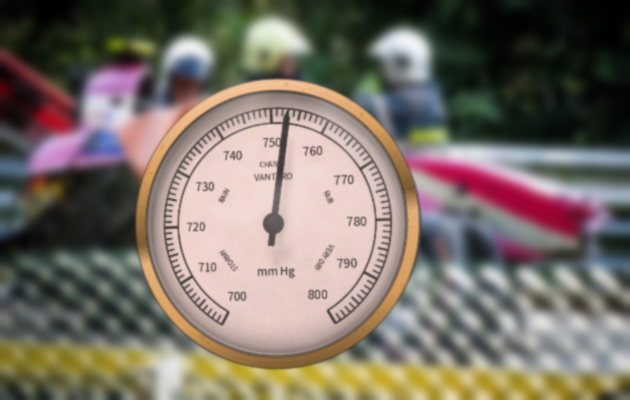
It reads 753 mmHg
